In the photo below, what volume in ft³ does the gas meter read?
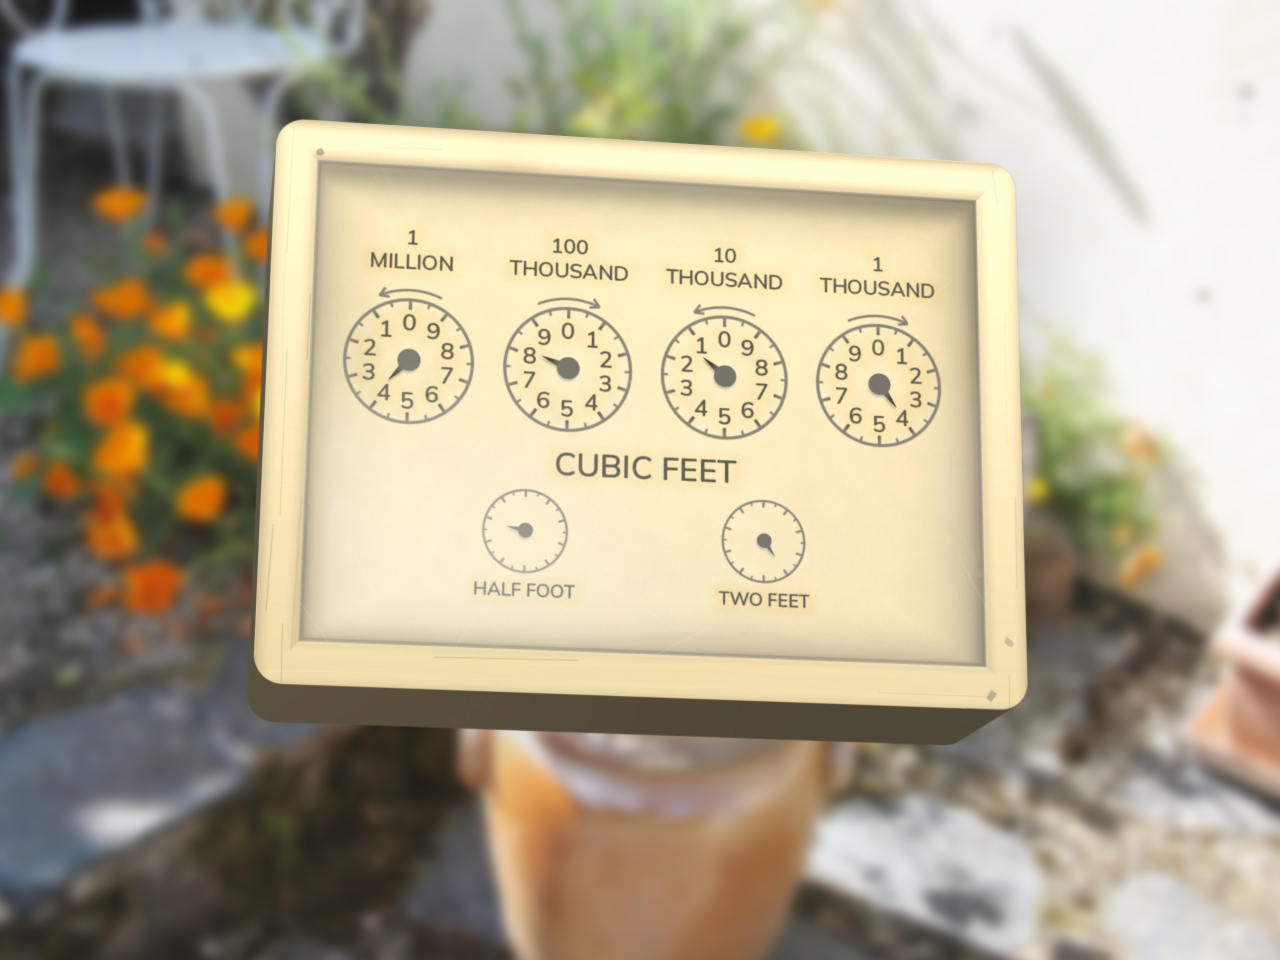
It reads 381400 ft³
